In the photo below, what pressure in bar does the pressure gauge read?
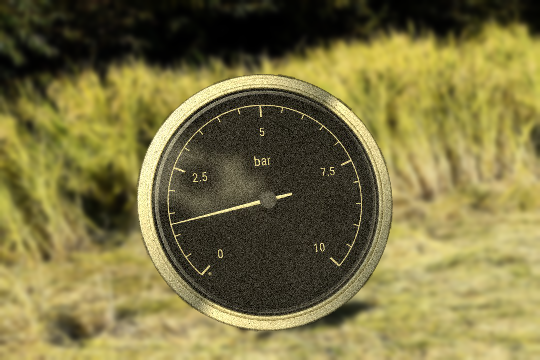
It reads 1.25 bar
